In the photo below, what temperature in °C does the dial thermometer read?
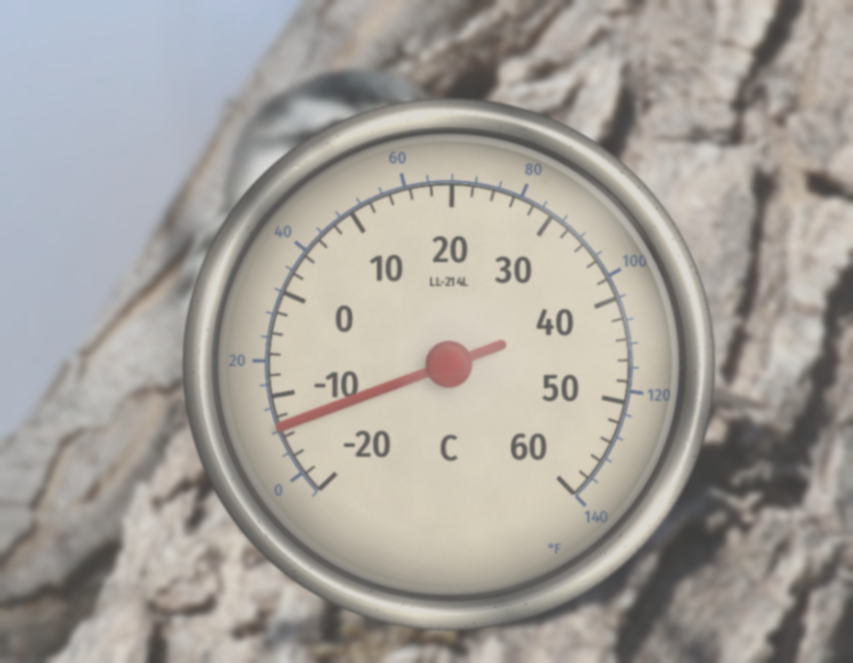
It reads -13 °C
